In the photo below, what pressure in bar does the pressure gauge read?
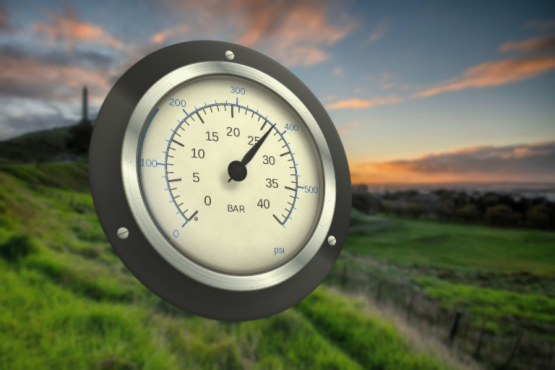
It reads 26 bar
